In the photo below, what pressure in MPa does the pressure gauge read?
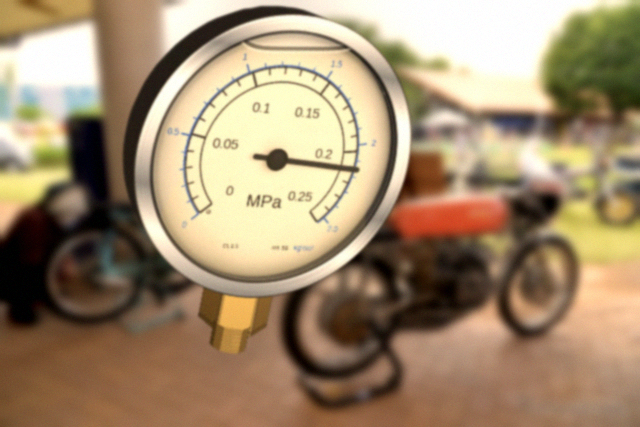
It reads 0.21 MPa
